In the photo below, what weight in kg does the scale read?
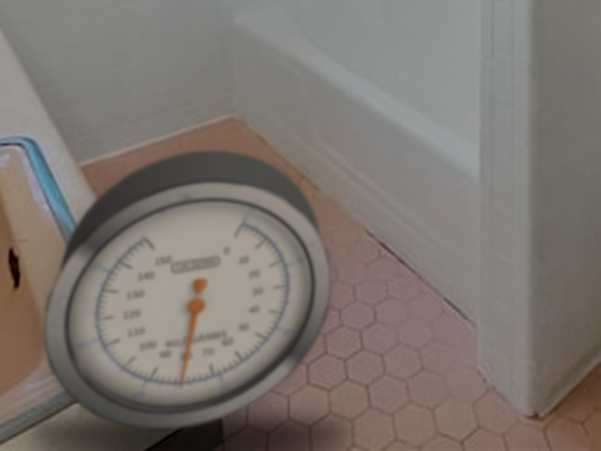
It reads 80 kg
